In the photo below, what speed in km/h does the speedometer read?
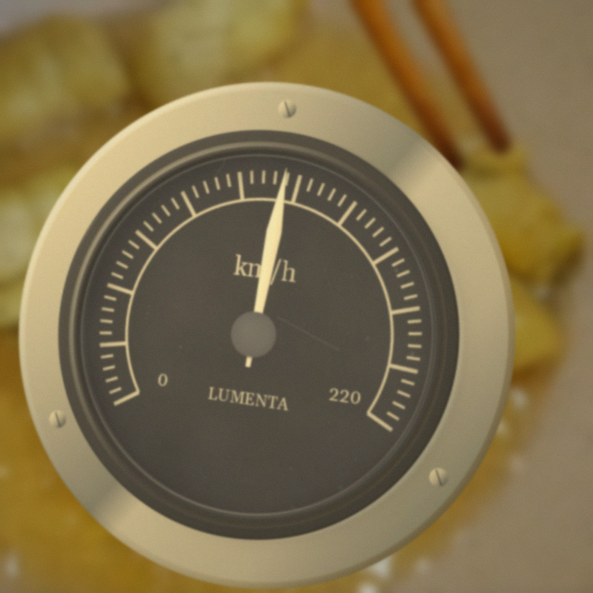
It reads 116 km/h
